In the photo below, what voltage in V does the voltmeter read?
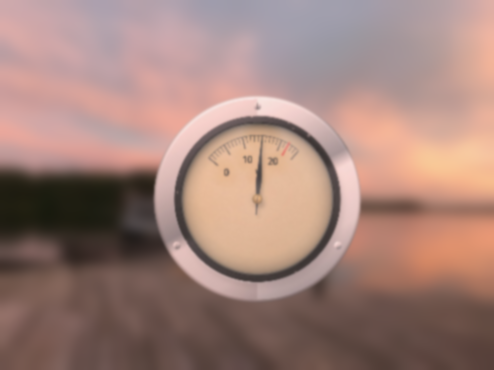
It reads 15 V
